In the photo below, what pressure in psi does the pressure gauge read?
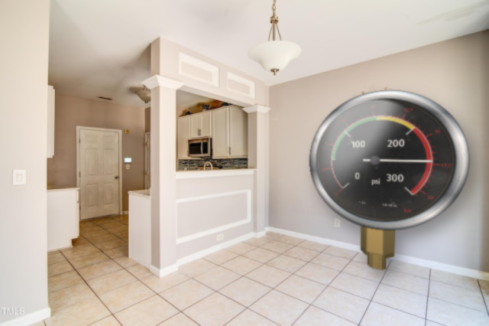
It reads 250 psi
